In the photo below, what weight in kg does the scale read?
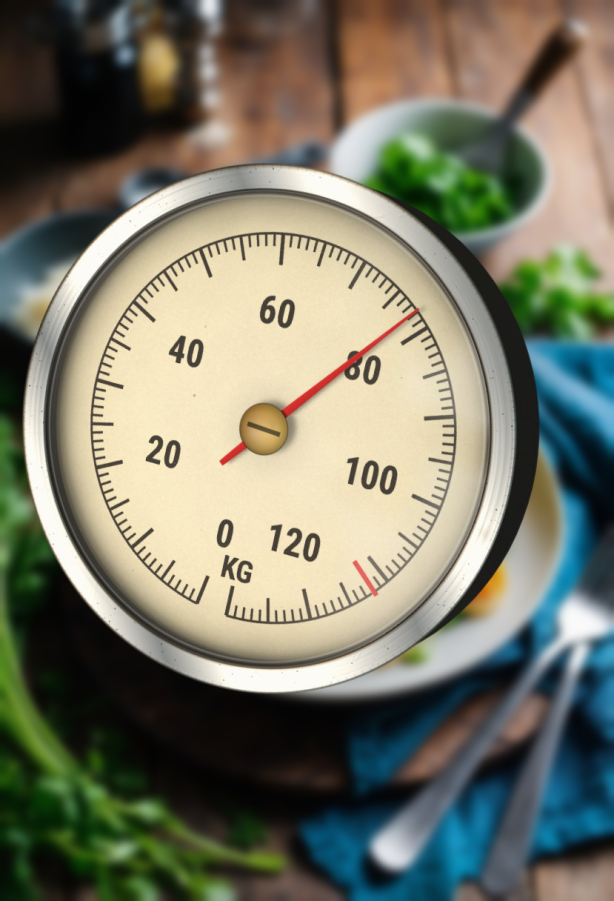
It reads 78 kg
